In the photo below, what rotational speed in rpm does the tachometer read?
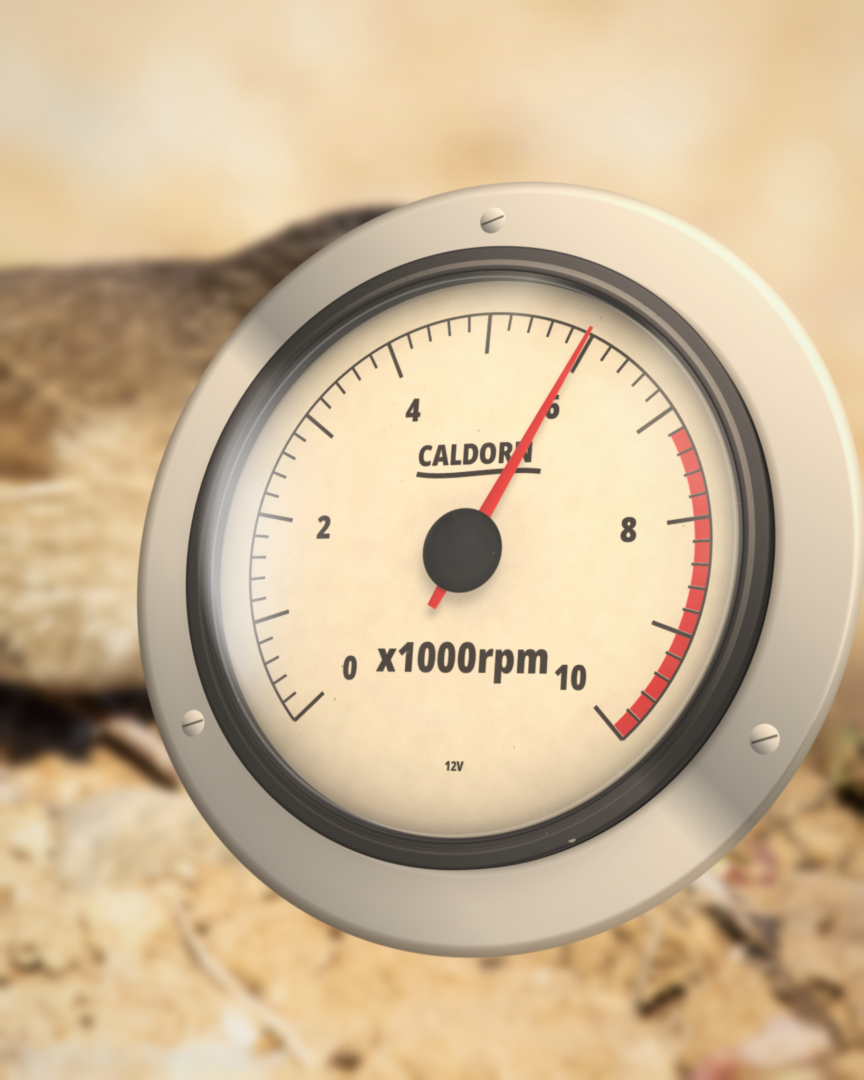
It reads 6000 rpm
